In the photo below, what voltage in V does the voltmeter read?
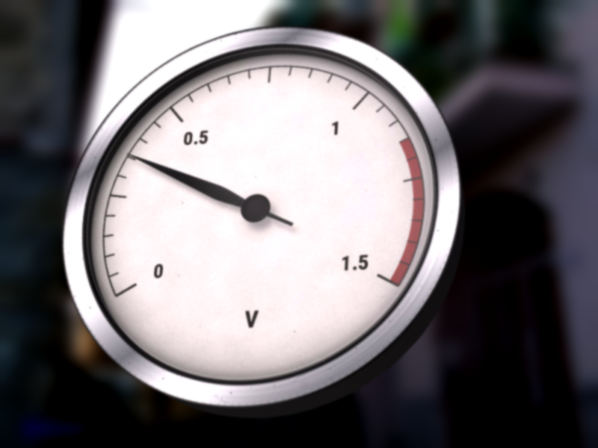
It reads 0.35 V
